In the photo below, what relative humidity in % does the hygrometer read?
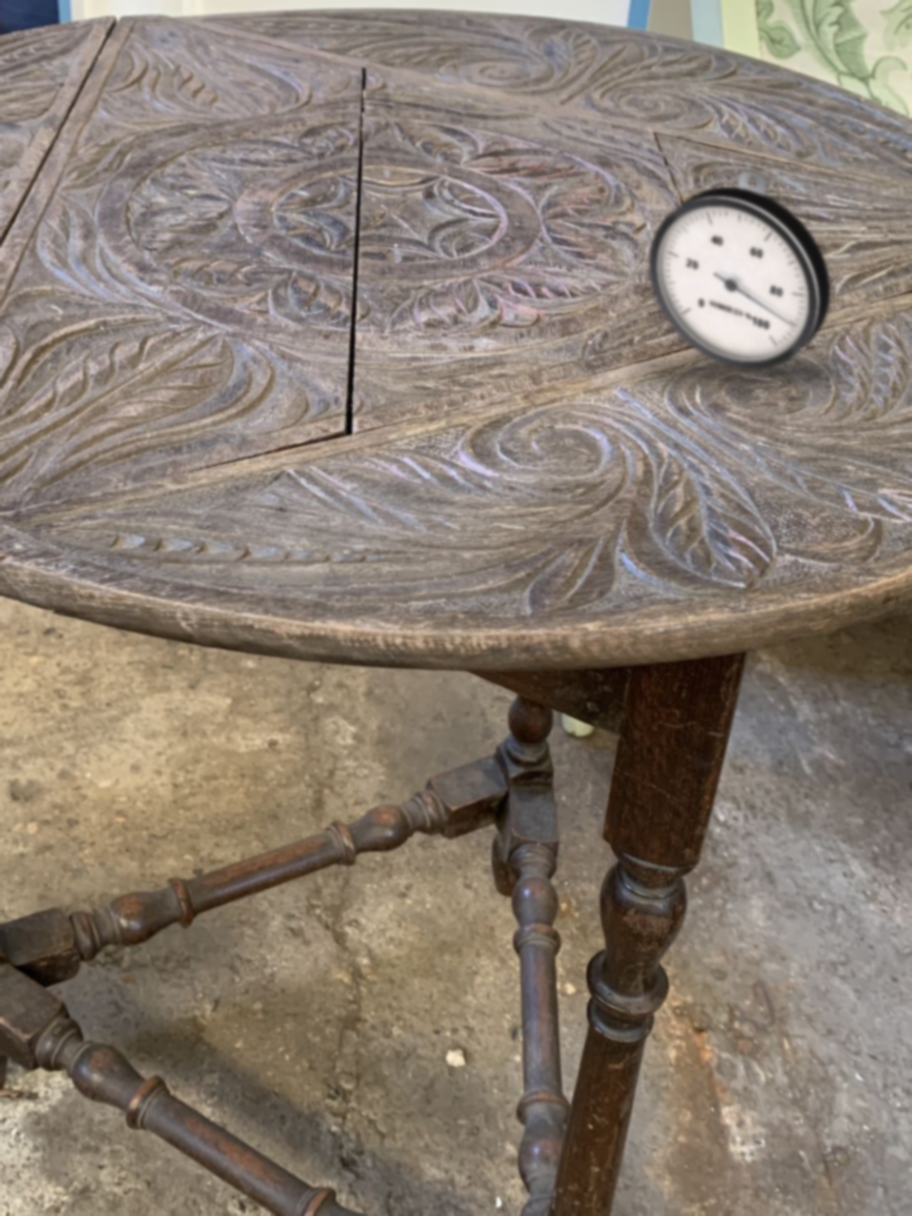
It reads 90 %
